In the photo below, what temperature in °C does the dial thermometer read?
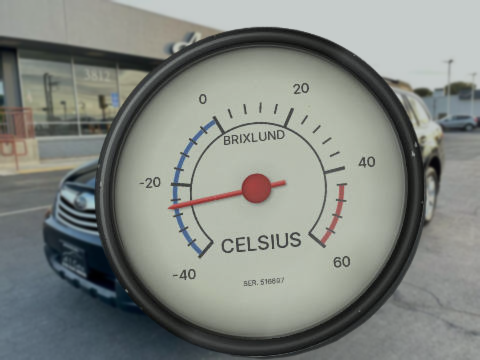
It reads -26 °C
